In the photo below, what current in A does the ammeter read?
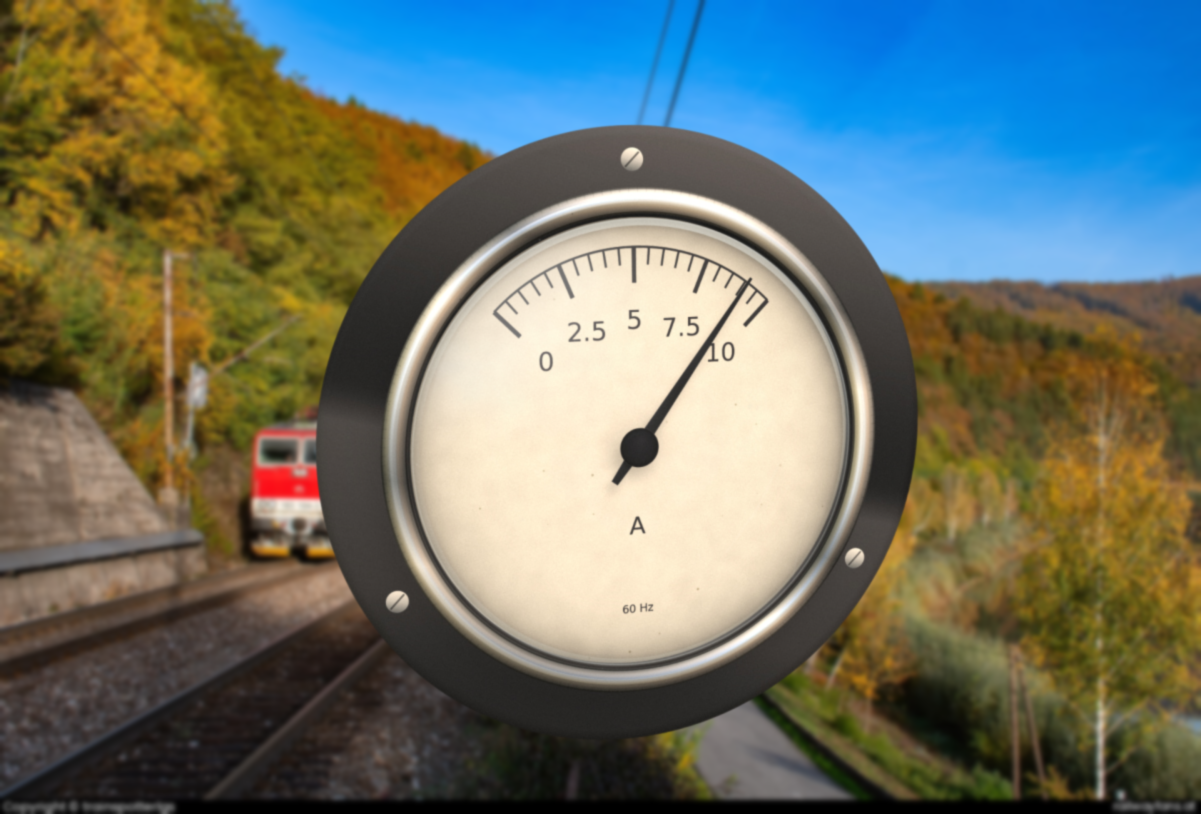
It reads 9 A
